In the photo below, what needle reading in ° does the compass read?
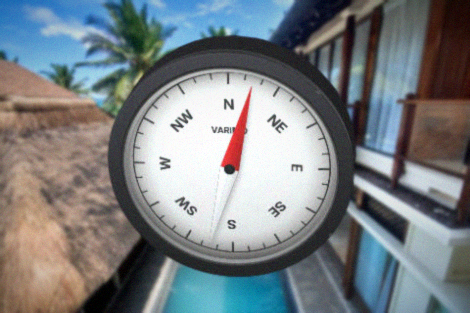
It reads 15 °
